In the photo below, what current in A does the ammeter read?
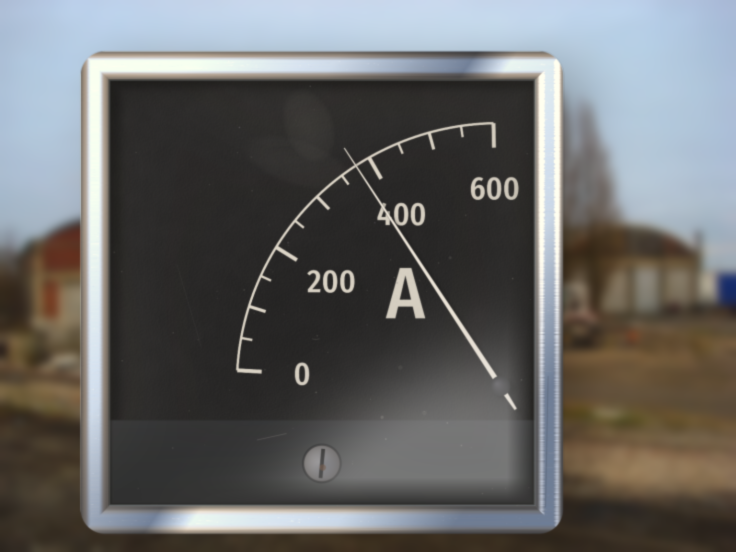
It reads 375 A
